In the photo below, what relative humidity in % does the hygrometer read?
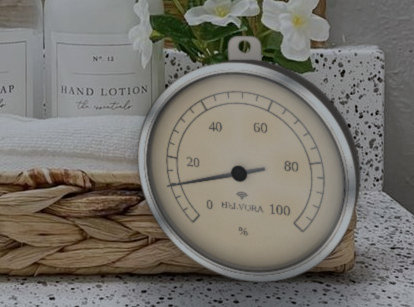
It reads 12 %
